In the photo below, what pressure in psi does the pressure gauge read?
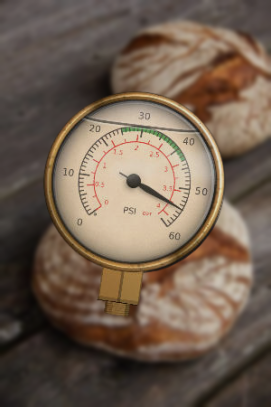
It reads 55 psi
